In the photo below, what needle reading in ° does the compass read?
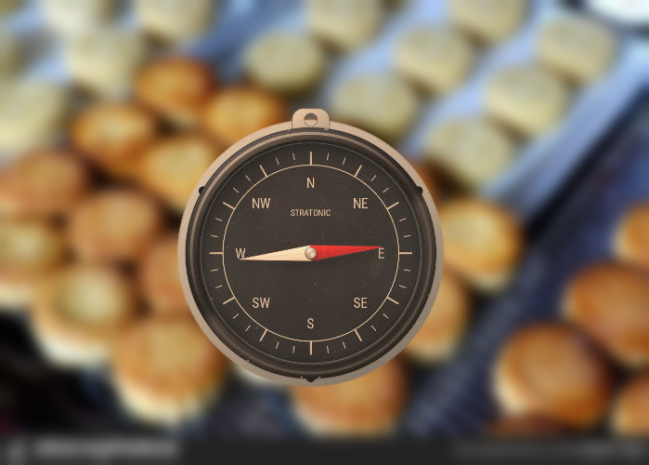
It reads 85 °
